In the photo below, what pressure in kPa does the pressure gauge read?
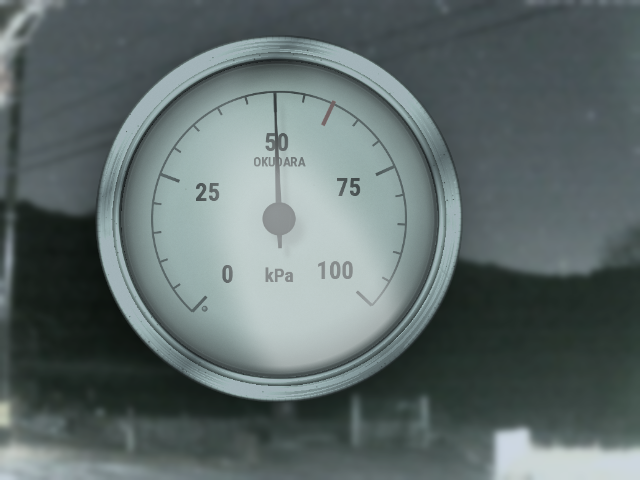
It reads 50 kPa
